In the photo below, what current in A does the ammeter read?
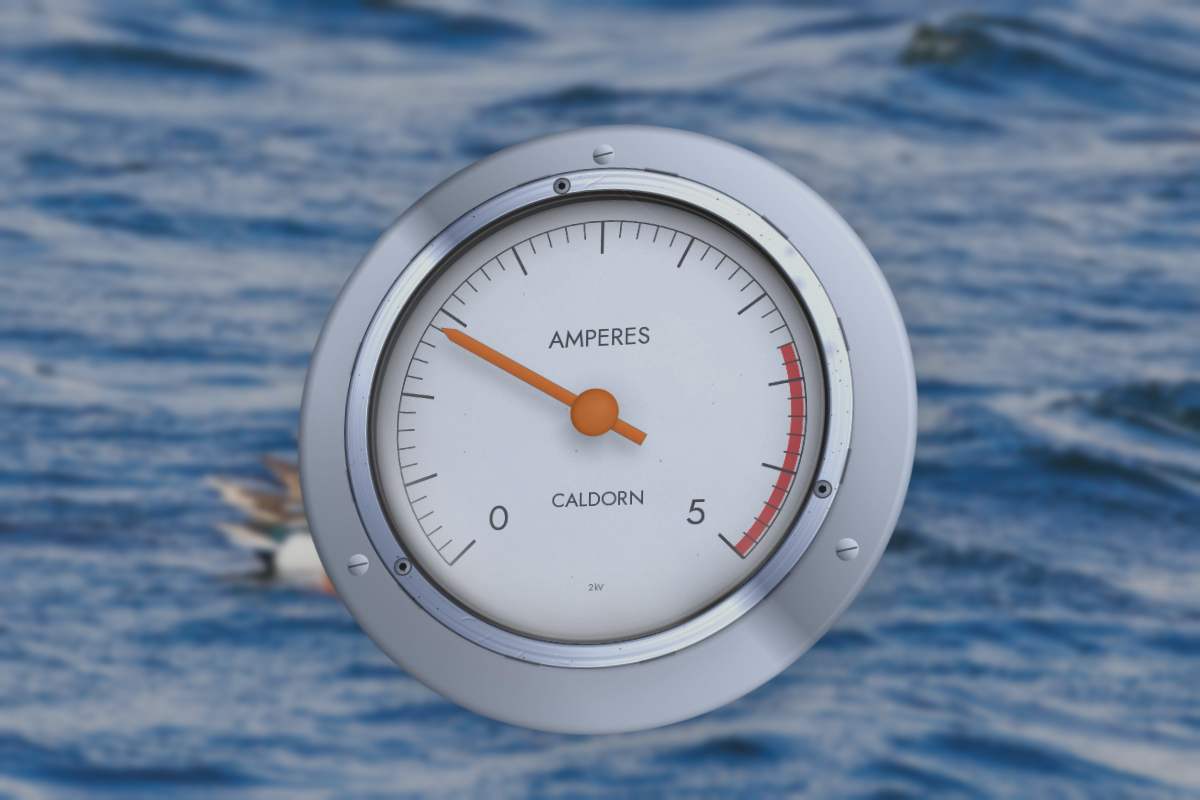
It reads 1.4 A
